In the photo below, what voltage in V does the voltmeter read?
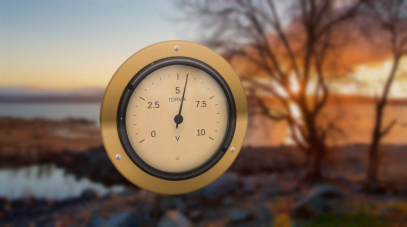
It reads 5.5 V
